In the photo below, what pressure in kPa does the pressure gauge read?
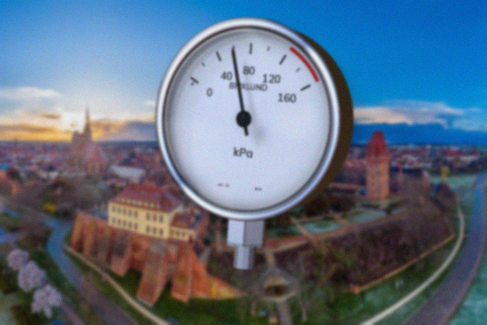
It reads 60 kPa
